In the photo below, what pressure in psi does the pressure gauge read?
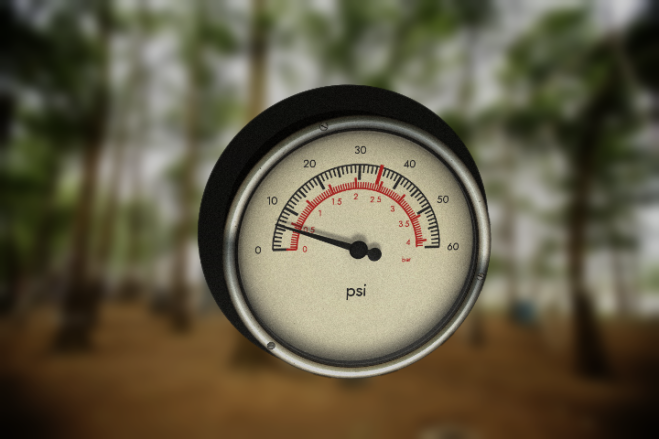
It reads 6 psi
